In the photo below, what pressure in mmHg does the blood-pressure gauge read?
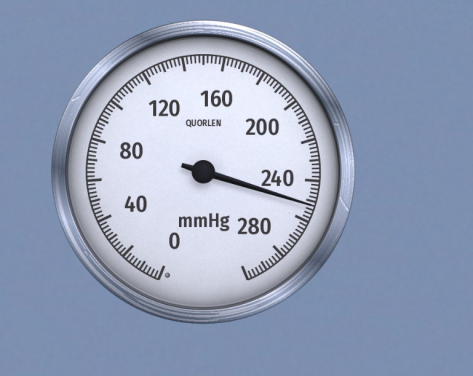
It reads 252 mmHg
